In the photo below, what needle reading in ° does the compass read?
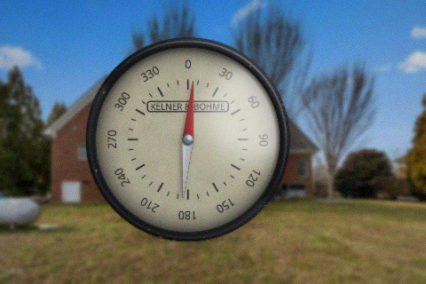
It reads 5 °
